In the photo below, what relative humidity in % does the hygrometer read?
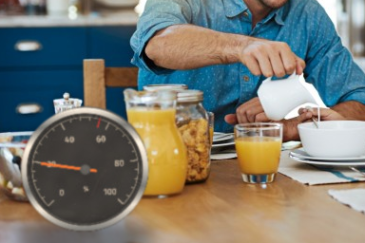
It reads 20 %
